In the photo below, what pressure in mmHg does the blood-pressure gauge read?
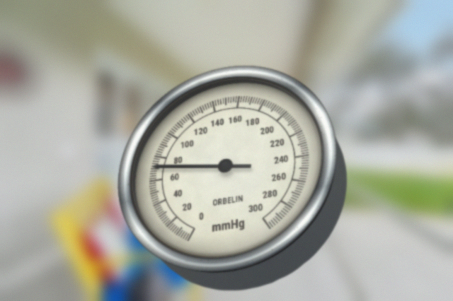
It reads 70 mmHg
